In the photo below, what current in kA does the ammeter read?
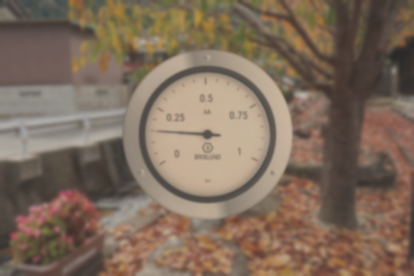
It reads 0.15 kA
